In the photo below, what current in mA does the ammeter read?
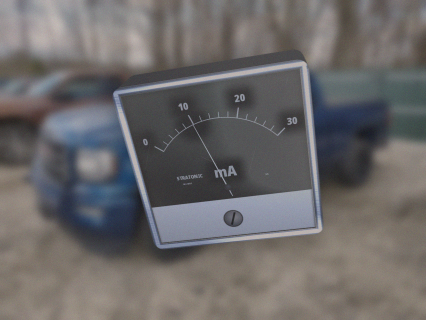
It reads 10 mA
